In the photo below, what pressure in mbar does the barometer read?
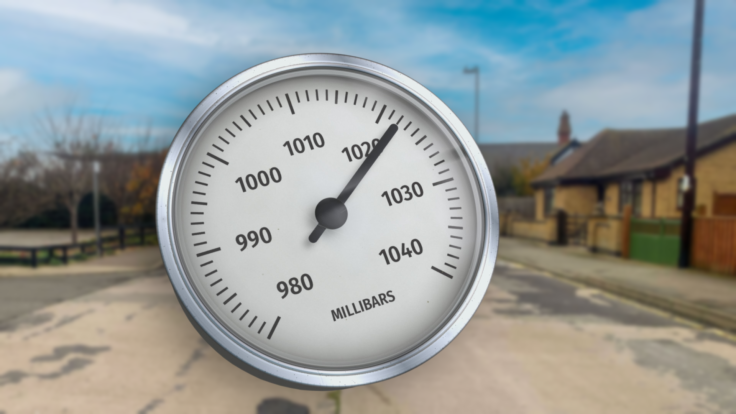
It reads 1022 mbar
